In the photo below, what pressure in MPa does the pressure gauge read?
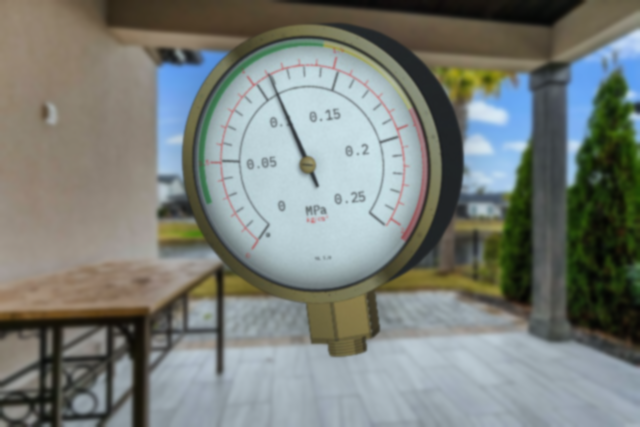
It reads 0.11 MPa
